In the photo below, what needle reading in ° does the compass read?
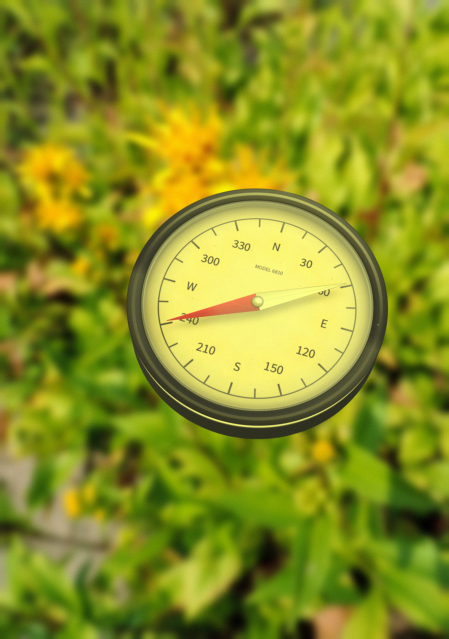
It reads 240 °
